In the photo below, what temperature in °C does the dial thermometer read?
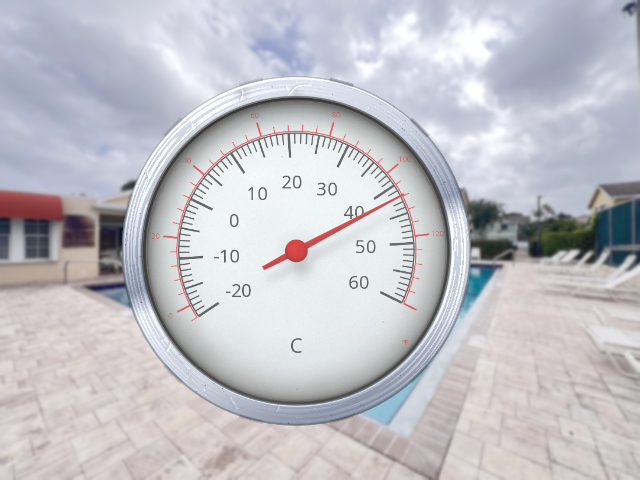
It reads 42 °C
